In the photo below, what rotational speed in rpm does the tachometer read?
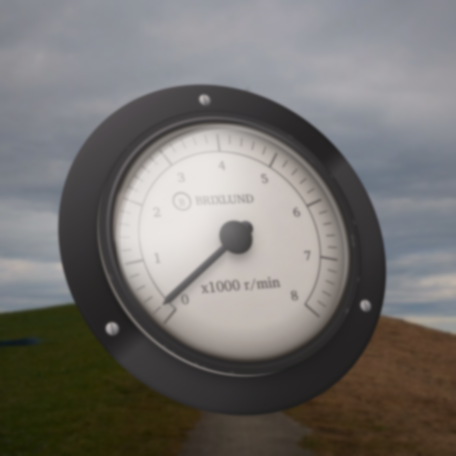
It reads 200 rpm
